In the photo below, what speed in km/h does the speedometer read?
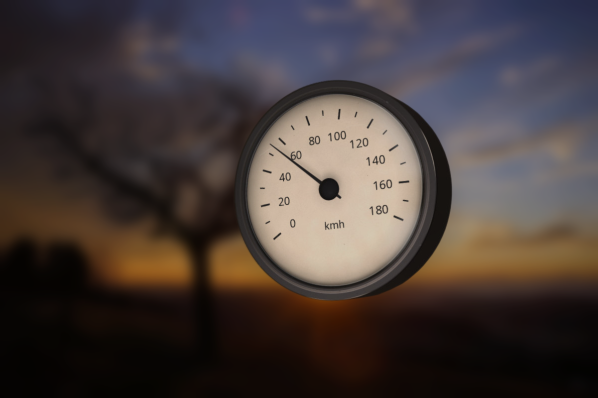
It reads 55 km/h
